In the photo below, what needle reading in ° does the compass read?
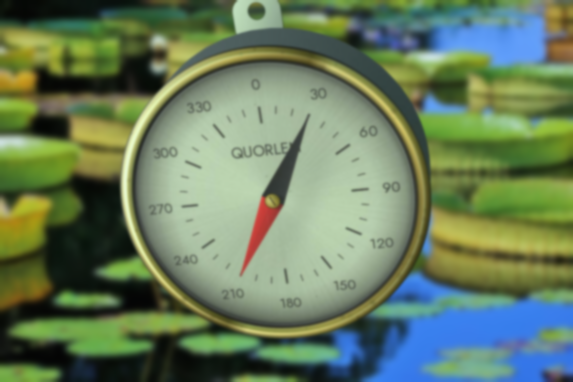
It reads 210 °
